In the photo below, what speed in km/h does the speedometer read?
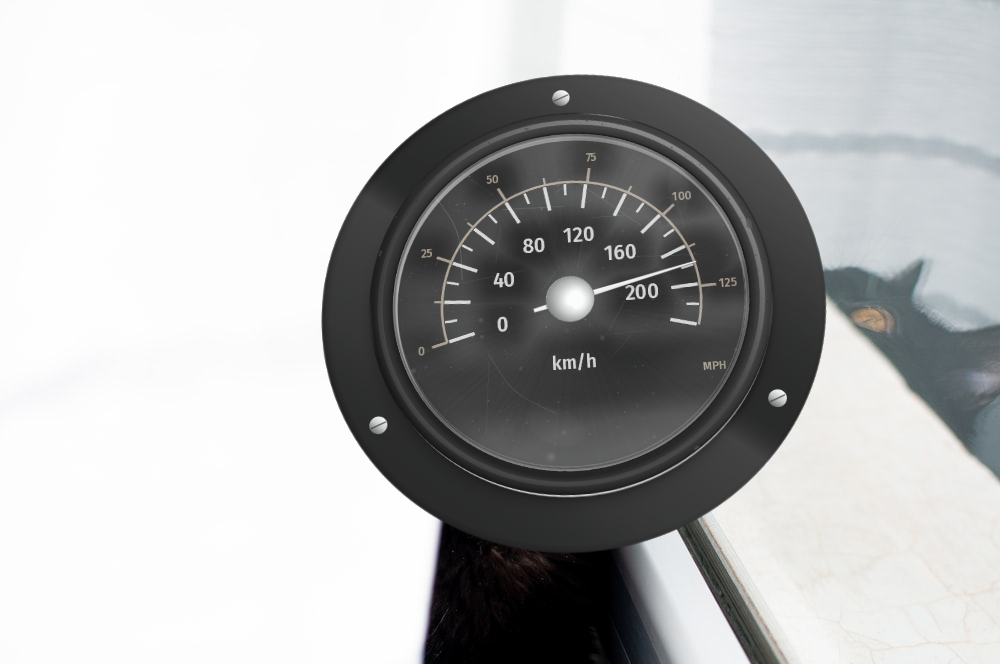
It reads 190 km/h
